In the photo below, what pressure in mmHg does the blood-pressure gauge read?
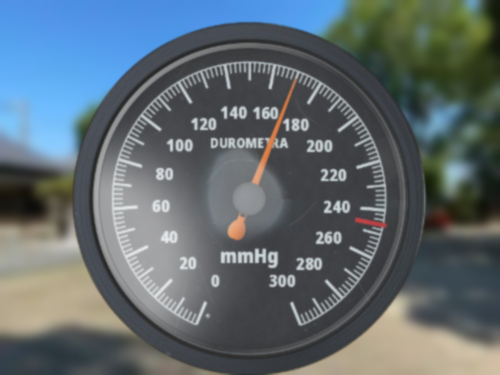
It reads 170 mmHg
